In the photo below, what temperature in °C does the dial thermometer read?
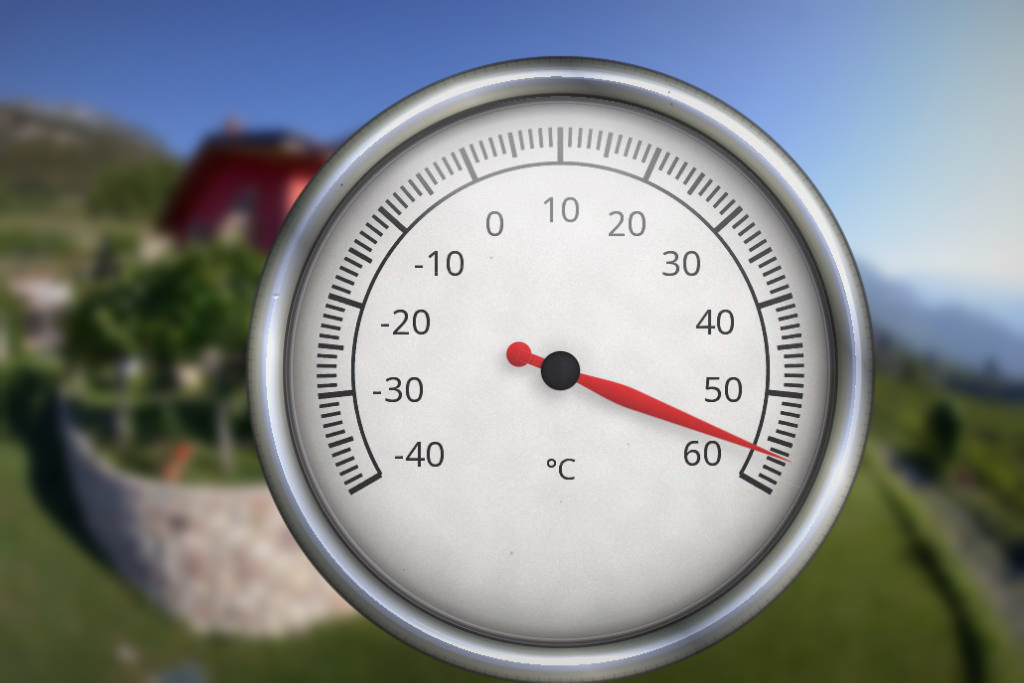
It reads 56.5 °C
